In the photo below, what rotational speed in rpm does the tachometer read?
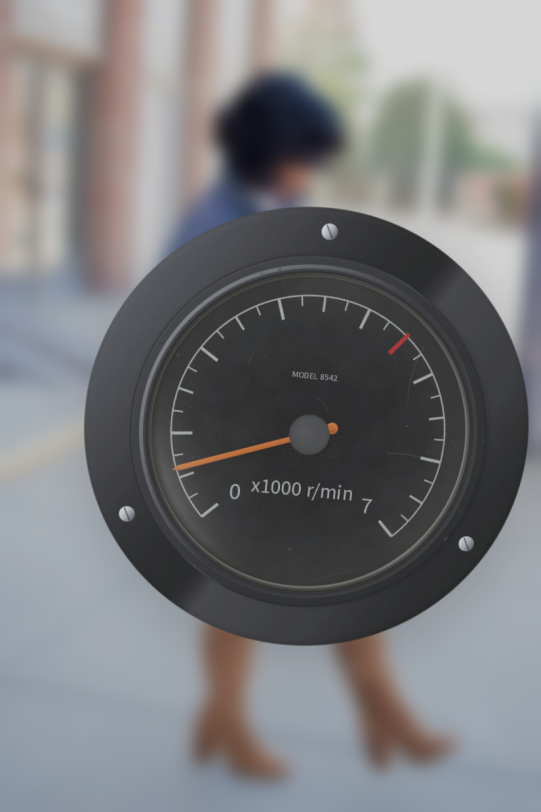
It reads 625 rpm
